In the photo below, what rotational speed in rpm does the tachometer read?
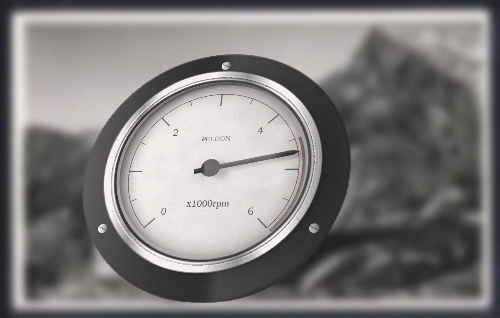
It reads 4750 rpm
